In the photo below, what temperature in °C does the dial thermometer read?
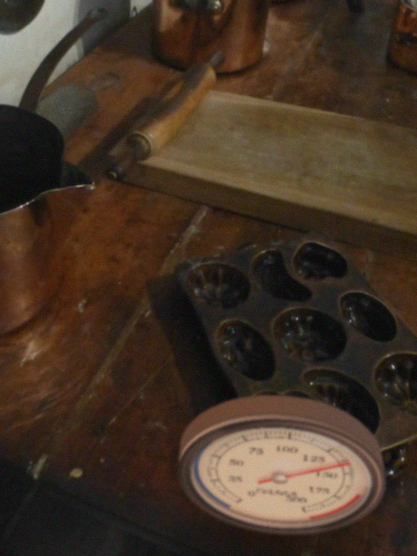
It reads 137.5 °C
